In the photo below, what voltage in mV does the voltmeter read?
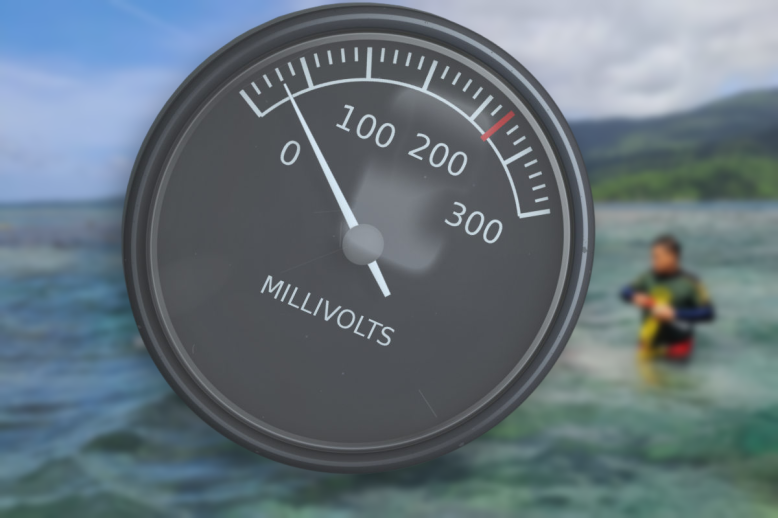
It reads 30 mV
